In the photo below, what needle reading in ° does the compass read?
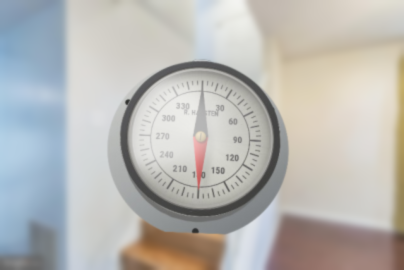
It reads 180 °
